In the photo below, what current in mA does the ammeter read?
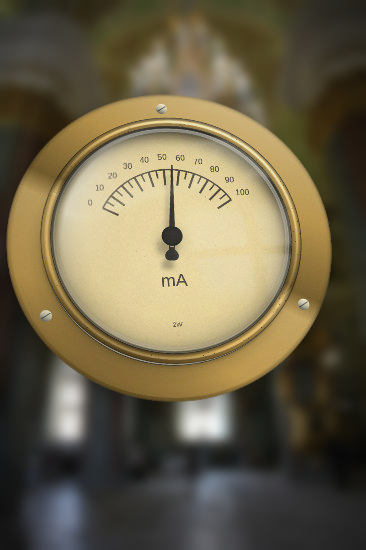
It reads 55 mA
